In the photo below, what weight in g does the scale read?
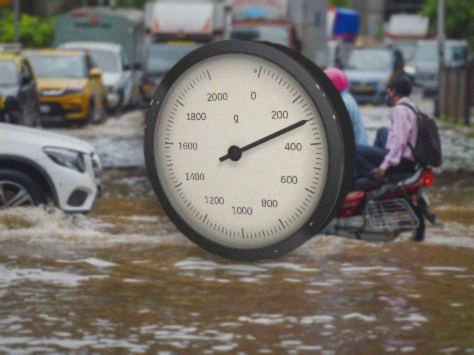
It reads 300 g
